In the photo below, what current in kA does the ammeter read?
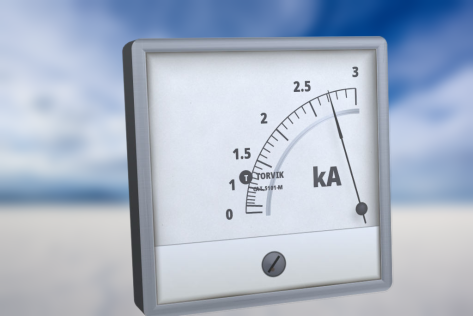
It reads 2.7 kA
